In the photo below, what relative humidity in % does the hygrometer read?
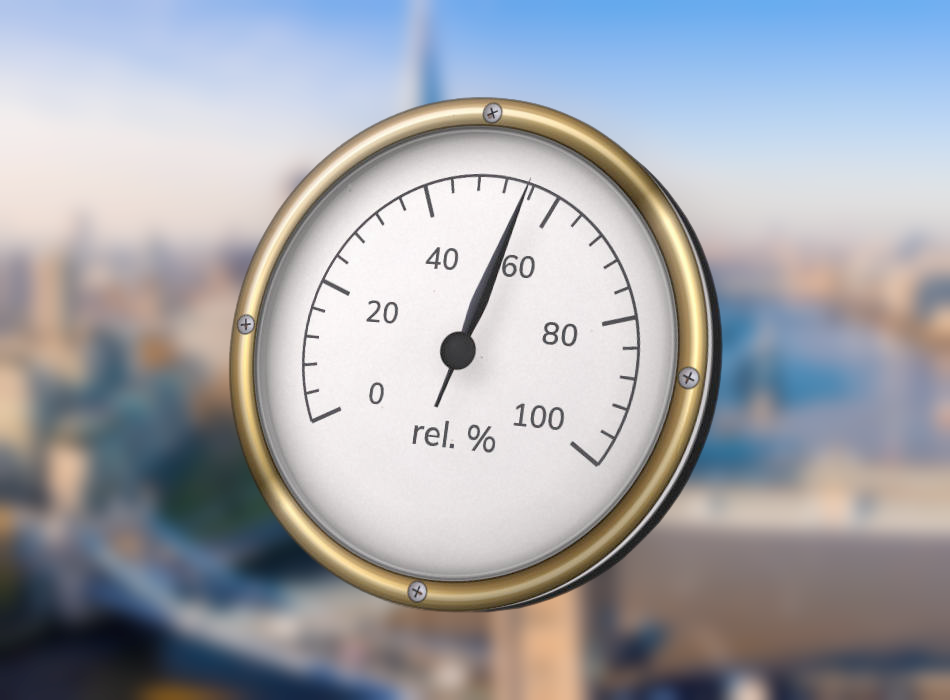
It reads 56 %
